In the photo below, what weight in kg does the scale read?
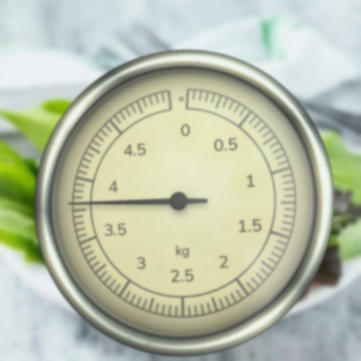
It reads 3.8 kg
